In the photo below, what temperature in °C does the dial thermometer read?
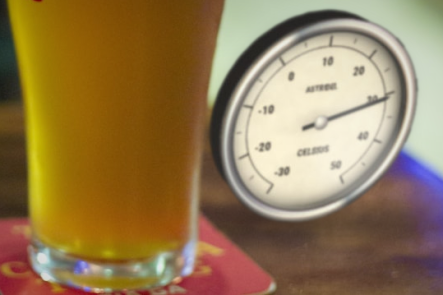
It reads 30 °C
